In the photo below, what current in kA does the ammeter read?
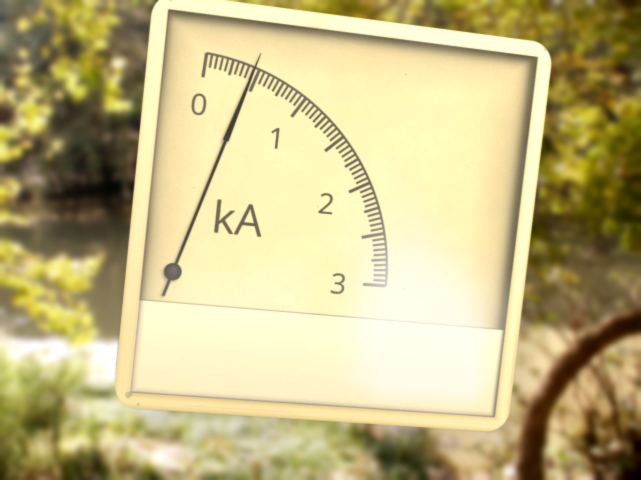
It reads 0.45 kA
